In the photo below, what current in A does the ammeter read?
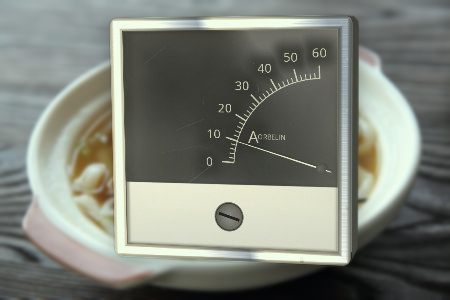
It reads 10 A
